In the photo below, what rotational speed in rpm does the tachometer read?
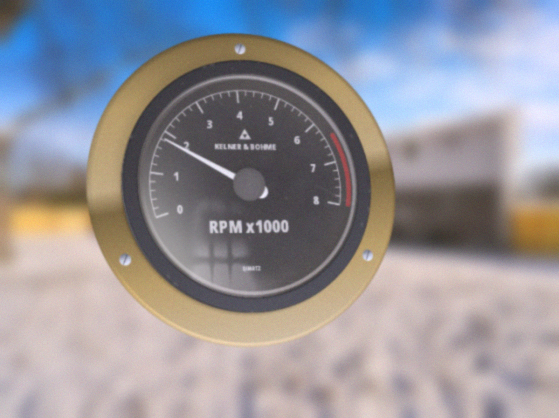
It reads 1800 rpm
